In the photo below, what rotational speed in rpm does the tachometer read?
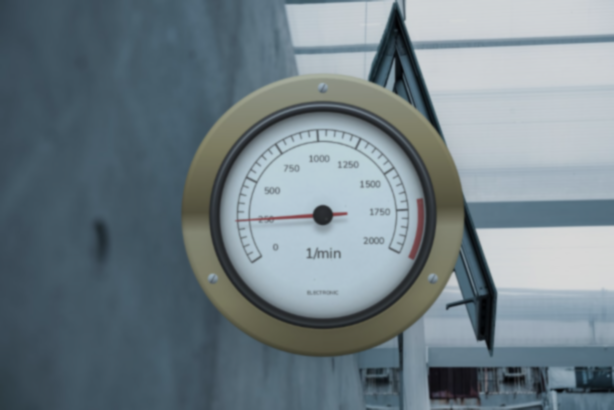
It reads 250 rpm
